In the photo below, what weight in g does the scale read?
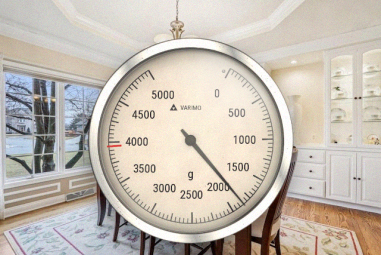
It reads 1850 g
